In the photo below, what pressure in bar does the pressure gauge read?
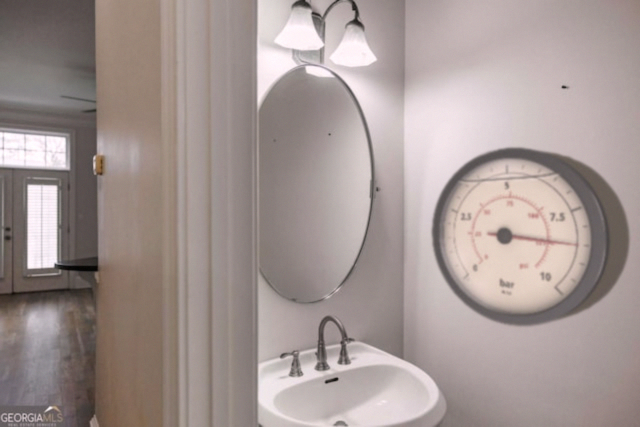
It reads 8.5 bar
